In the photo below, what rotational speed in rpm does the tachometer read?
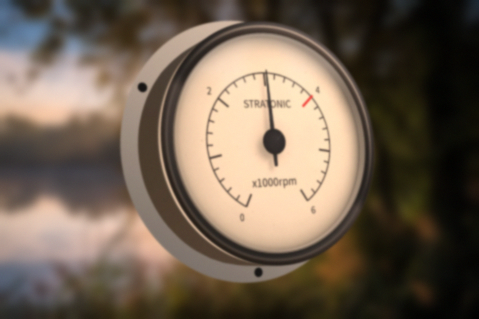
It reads 3000 rpm
